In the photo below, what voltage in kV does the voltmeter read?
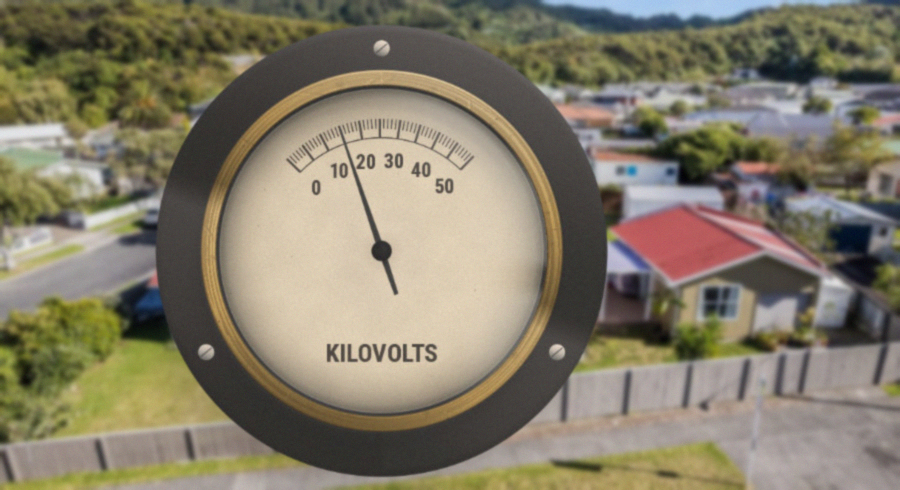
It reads 15 kV
